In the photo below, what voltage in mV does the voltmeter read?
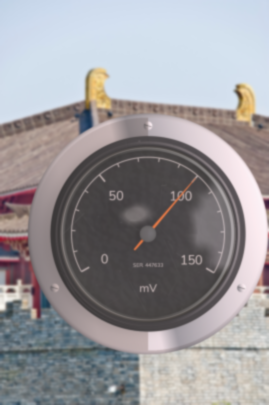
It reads 100 mV
